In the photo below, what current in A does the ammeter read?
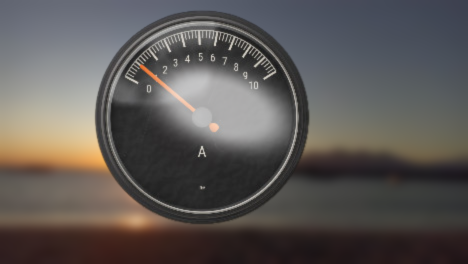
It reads 1 A
